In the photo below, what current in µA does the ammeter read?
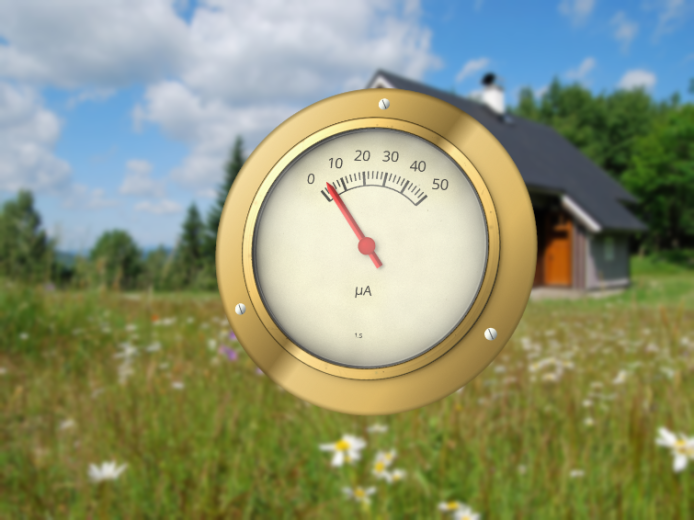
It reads 4 µA
